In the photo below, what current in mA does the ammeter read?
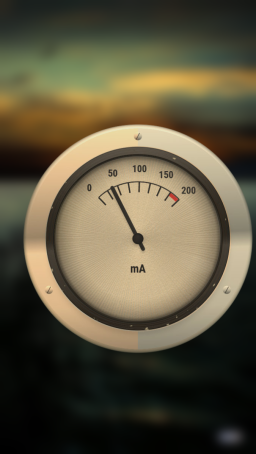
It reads 37.5 mA
